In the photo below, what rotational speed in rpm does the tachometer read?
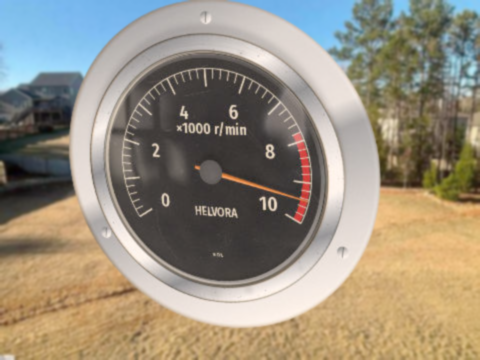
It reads 9400 rpm
